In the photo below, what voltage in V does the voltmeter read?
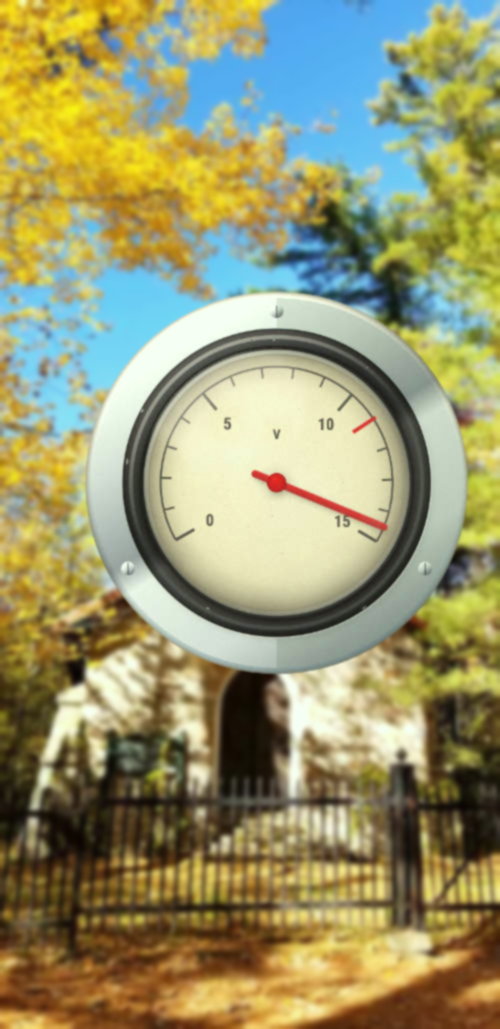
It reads 14.5 V
